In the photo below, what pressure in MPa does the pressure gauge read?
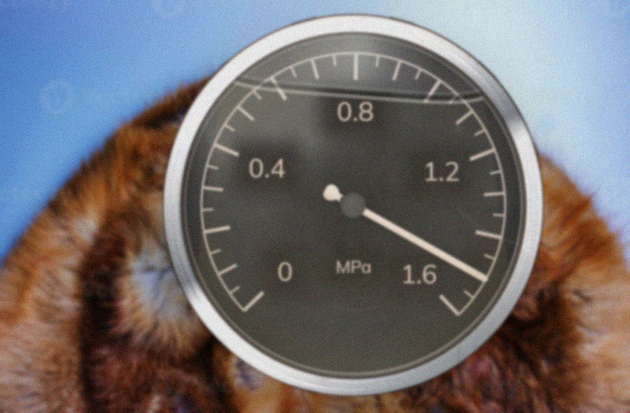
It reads 1.5 MPa
